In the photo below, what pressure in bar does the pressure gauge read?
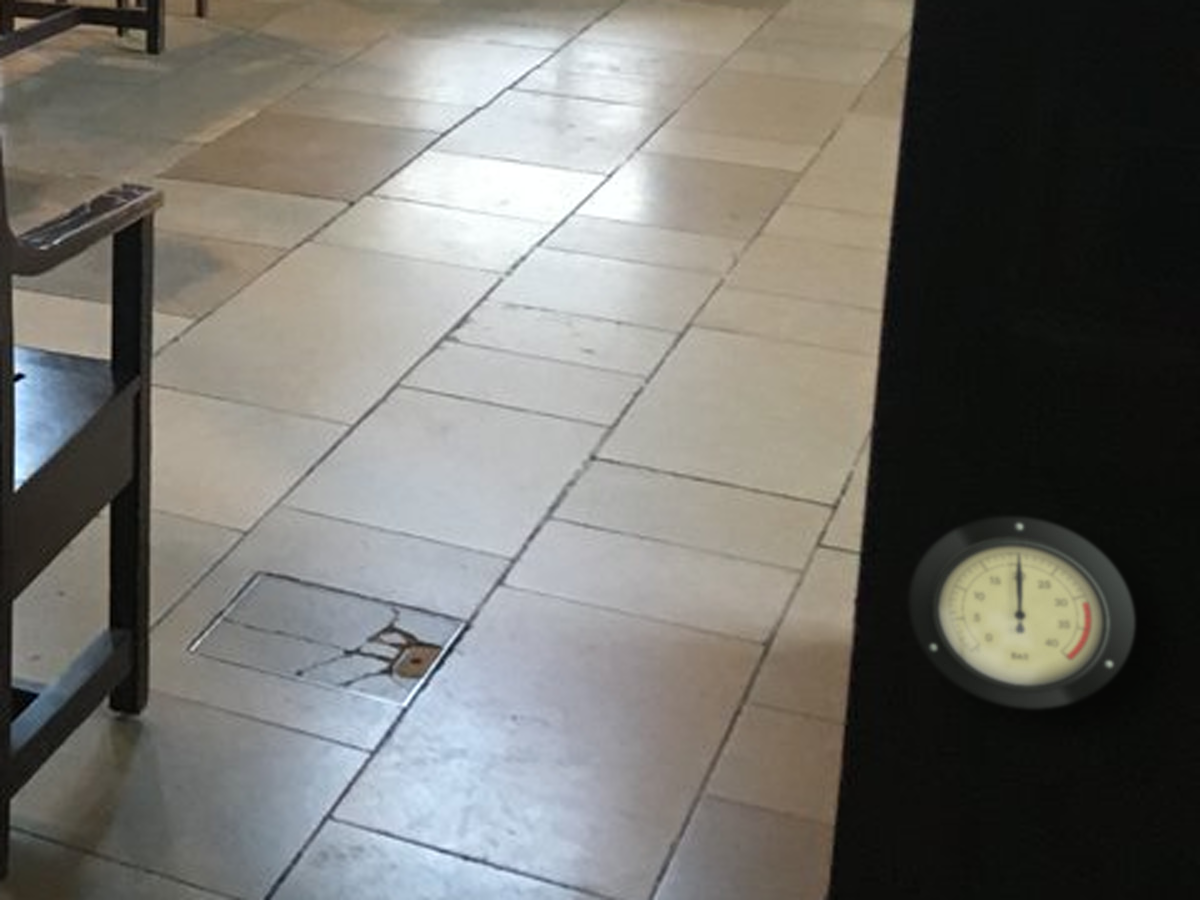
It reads 20 bar
